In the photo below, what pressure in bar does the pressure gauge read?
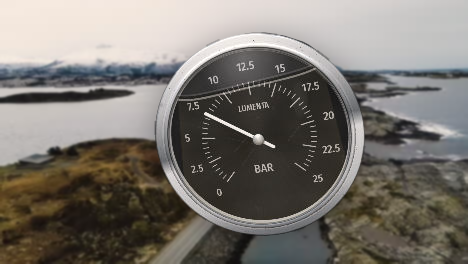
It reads 7.5 bar
